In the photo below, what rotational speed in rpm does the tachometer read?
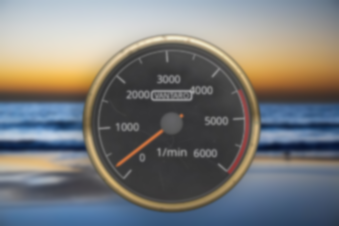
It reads 250 rpm
